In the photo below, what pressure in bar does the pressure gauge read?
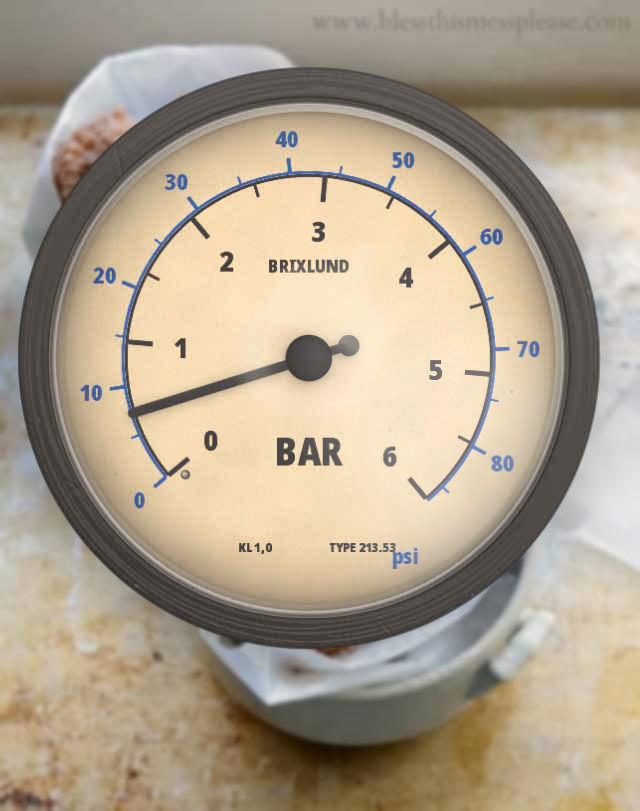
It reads 0.5 bar
